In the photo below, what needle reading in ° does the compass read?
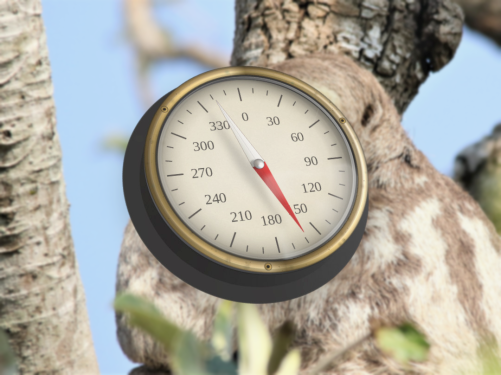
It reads 160 °
